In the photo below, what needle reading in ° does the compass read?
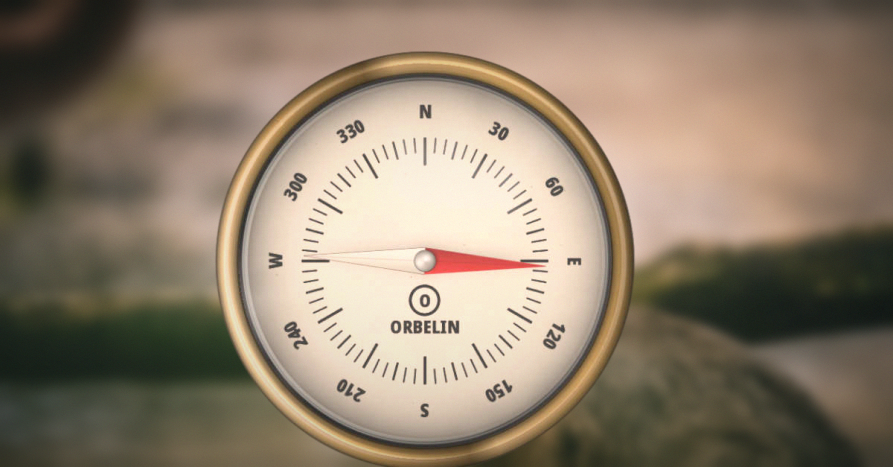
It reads 92.5 °
